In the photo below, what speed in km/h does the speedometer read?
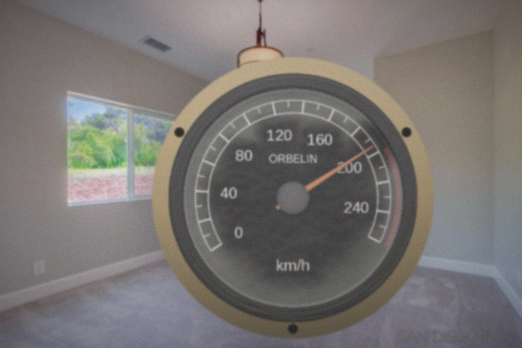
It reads 195 km/h
